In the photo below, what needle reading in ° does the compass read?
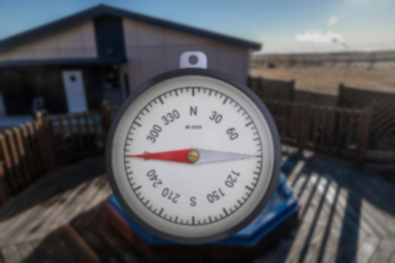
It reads 270 °
